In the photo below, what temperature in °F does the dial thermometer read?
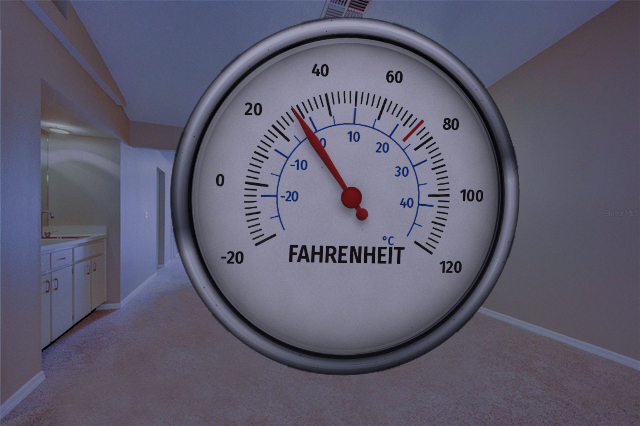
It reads 28 °F
